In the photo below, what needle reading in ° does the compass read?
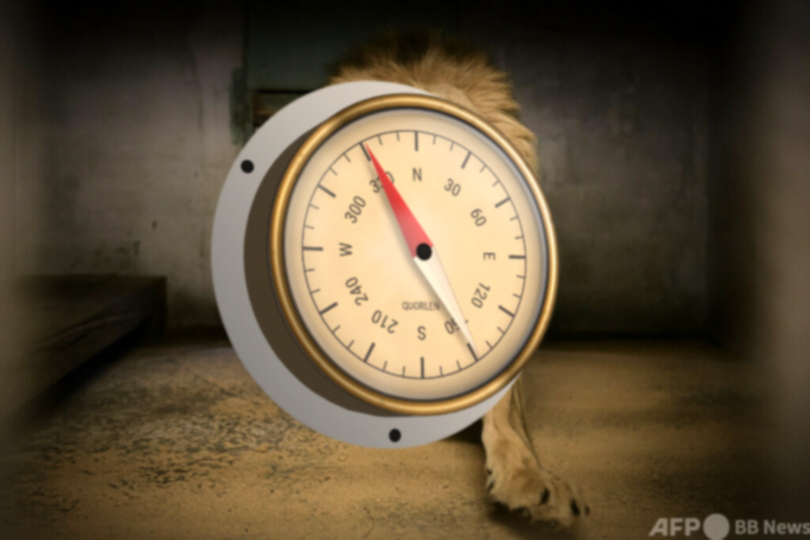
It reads 330 °
